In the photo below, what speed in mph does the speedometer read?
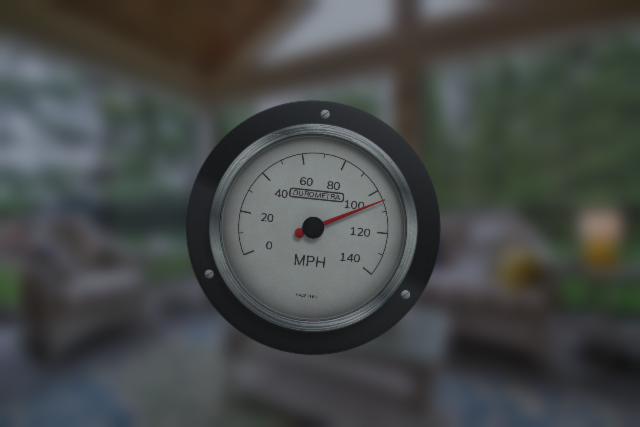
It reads 105 mph
